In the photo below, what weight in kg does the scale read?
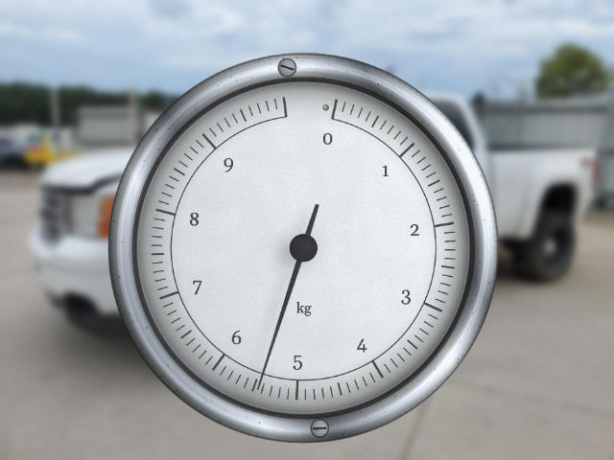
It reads 5.45 kg
